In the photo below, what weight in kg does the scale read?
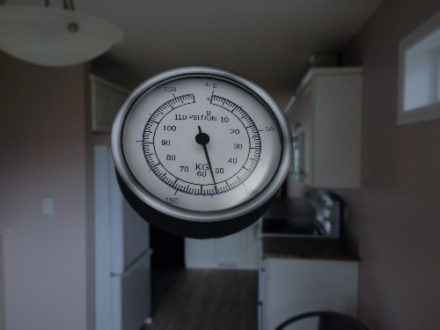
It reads 55 kg
